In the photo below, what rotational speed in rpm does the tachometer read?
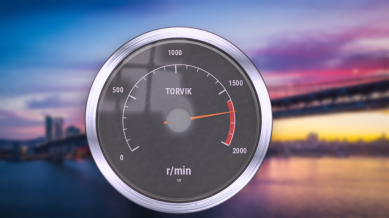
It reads 1700 rpm
